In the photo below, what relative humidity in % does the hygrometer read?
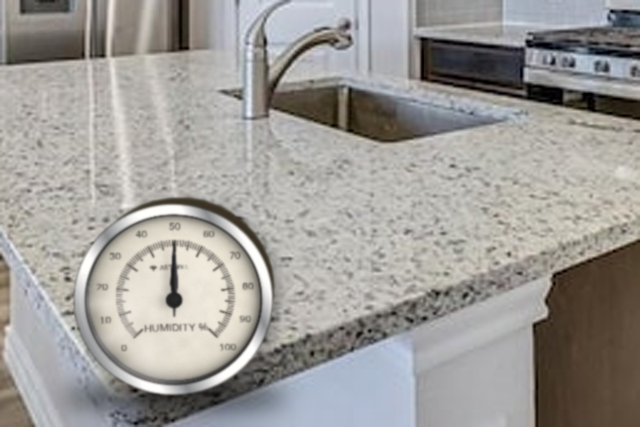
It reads 50 %
